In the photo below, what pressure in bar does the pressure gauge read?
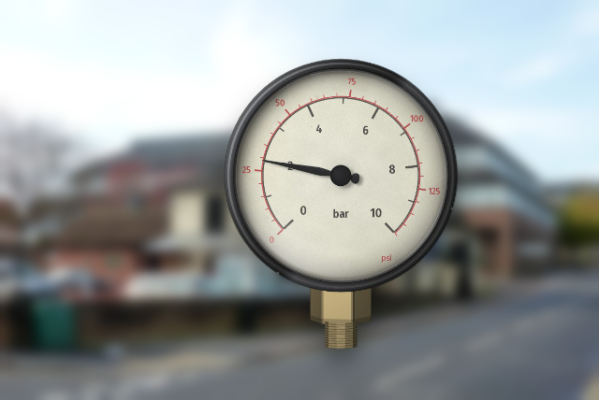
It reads 2 bar
